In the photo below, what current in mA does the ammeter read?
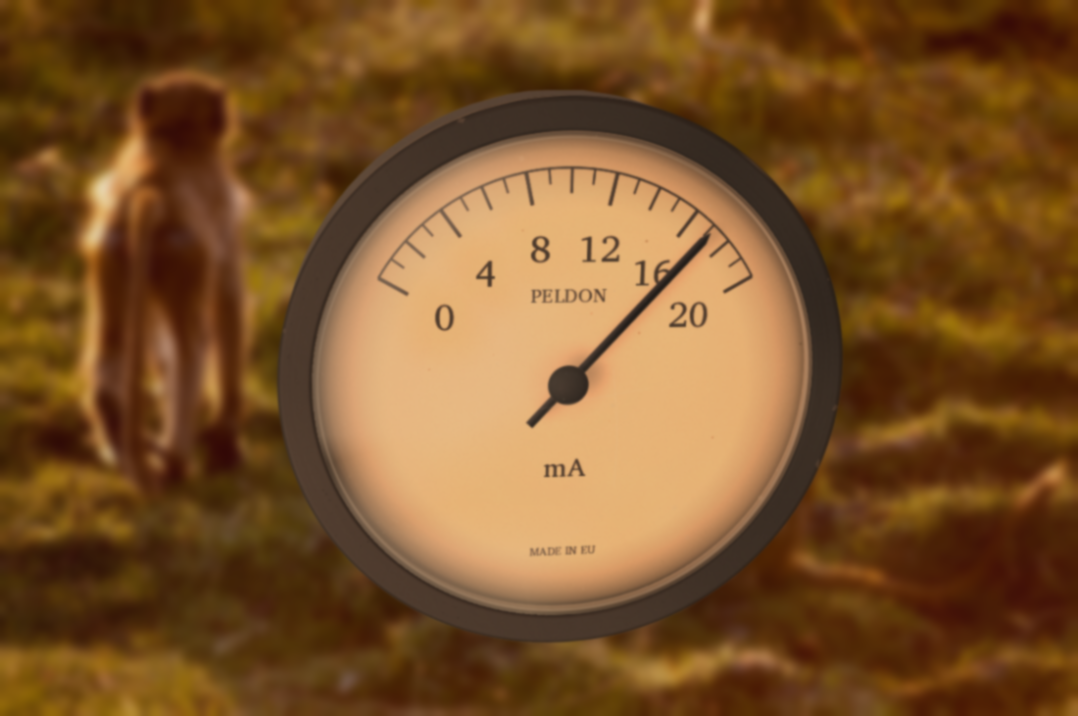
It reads 17 mA
